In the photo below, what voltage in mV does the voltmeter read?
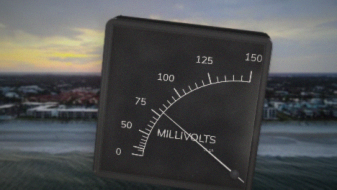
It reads 80 mV
